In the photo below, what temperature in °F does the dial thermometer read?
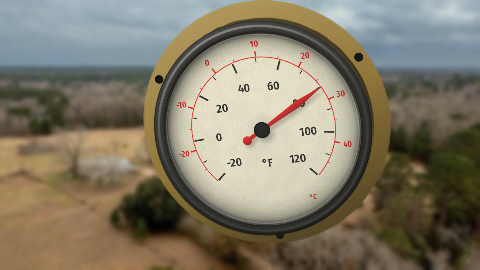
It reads 80 °F
